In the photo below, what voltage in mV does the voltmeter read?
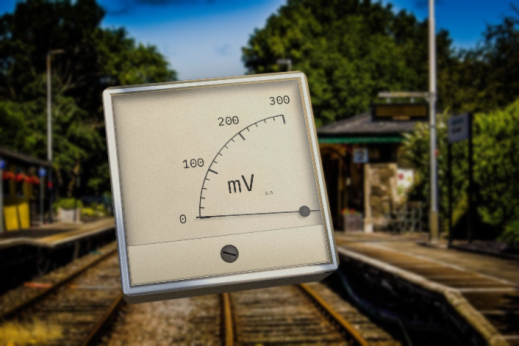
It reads 0 mV
